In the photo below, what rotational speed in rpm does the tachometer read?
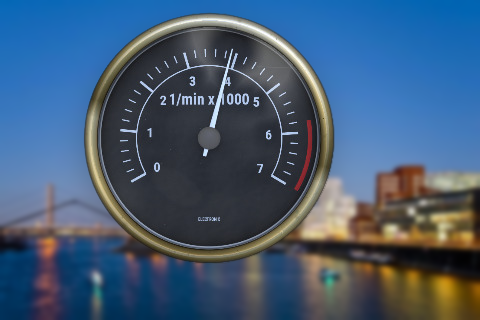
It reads 3900 rpm
